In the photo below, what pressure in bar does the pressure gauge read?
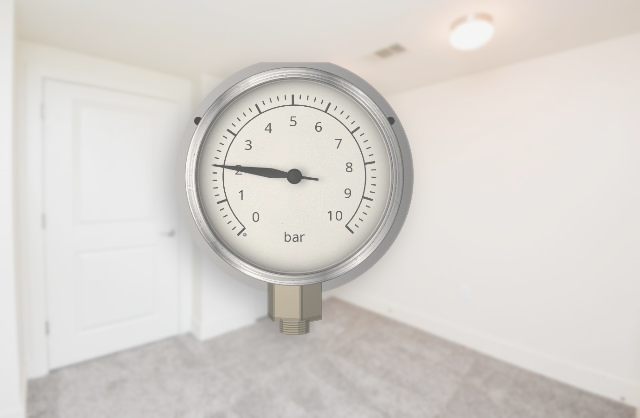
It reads 2 bar
